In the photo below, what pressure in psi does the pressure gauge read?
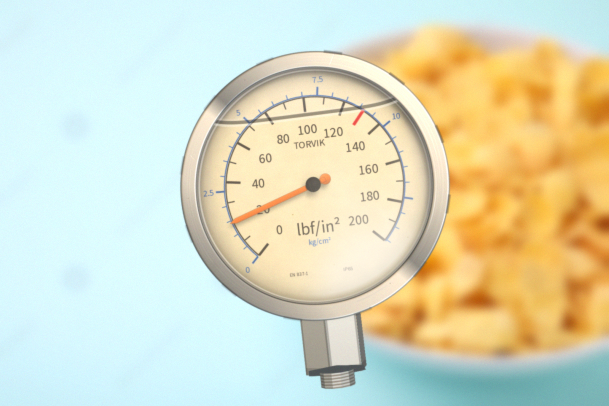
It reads 20 psi
